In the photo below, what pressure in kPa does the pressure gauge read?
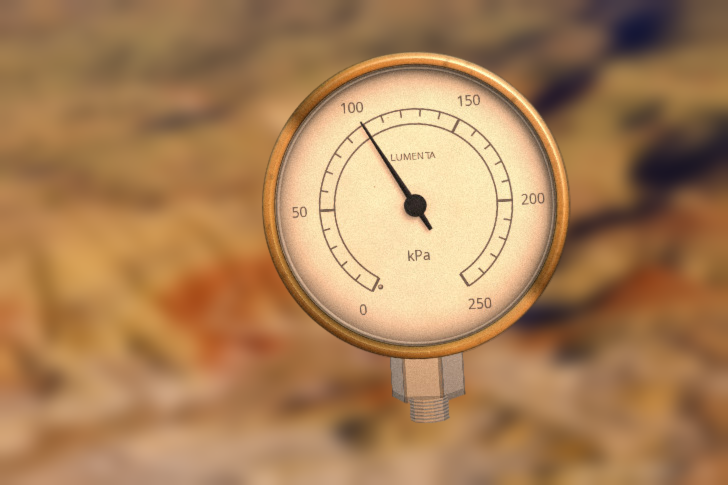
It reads 100 kPa
